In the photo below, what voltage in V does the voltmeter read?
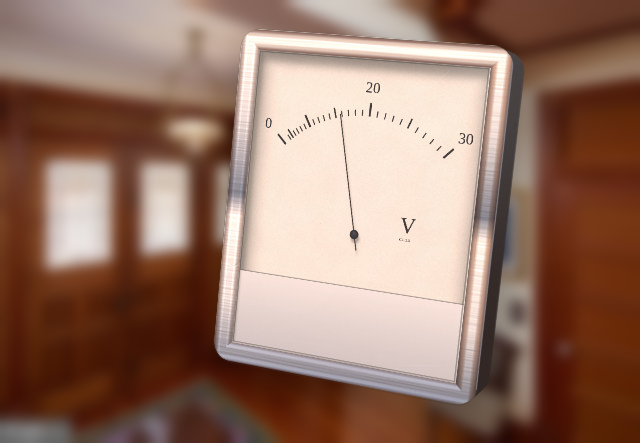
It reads 16 V
